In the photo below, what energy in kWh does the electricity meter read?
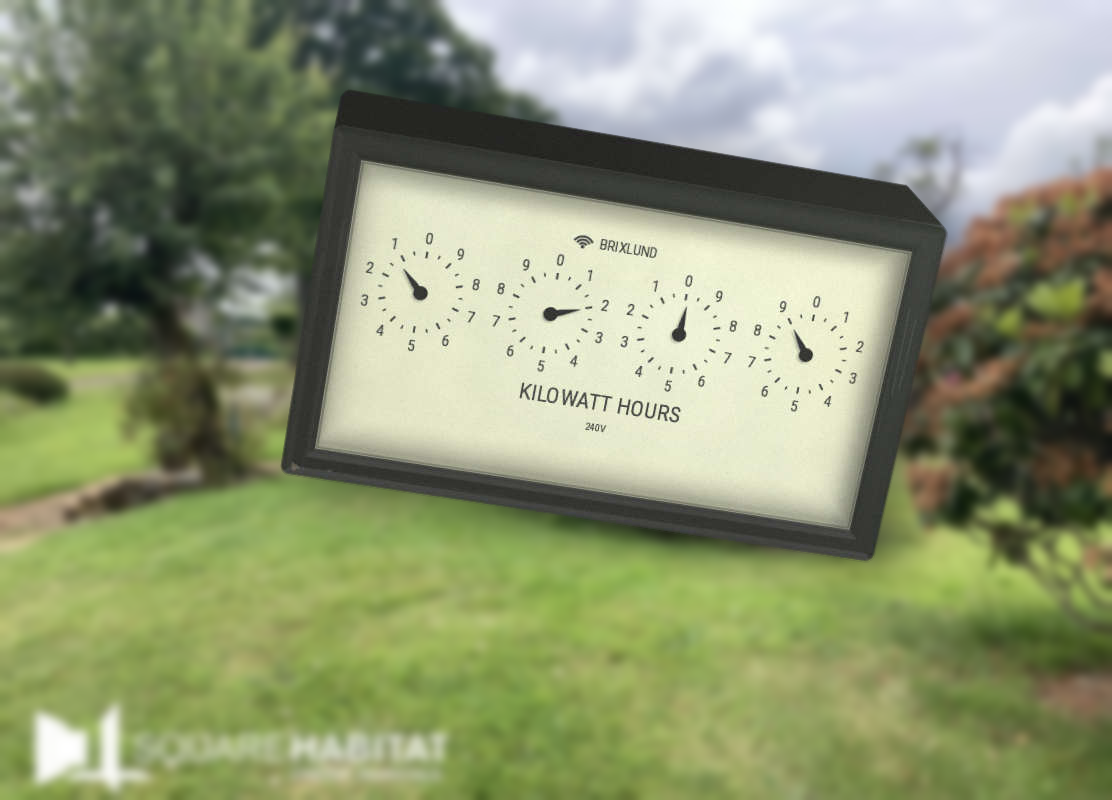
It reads 1199 kWh
